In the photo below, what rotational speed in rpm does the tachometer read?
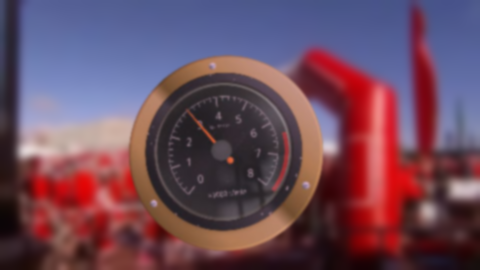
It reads 3000 rpm
